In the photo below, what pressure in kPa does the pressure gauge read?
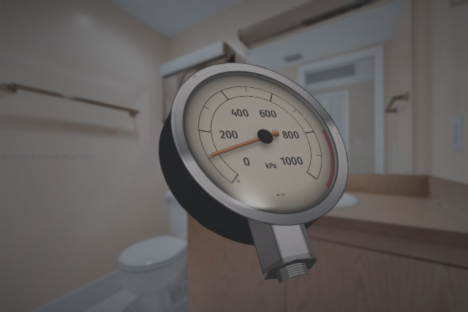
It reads 100 kPa
